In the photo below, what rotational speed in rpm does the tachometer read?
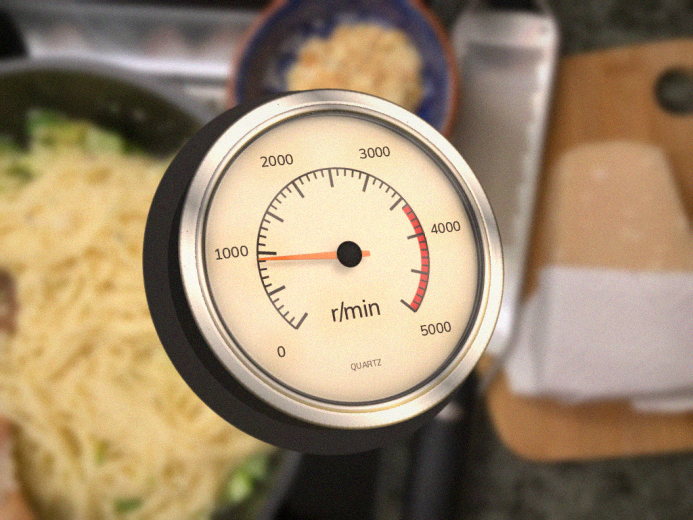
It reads 900 rpm
